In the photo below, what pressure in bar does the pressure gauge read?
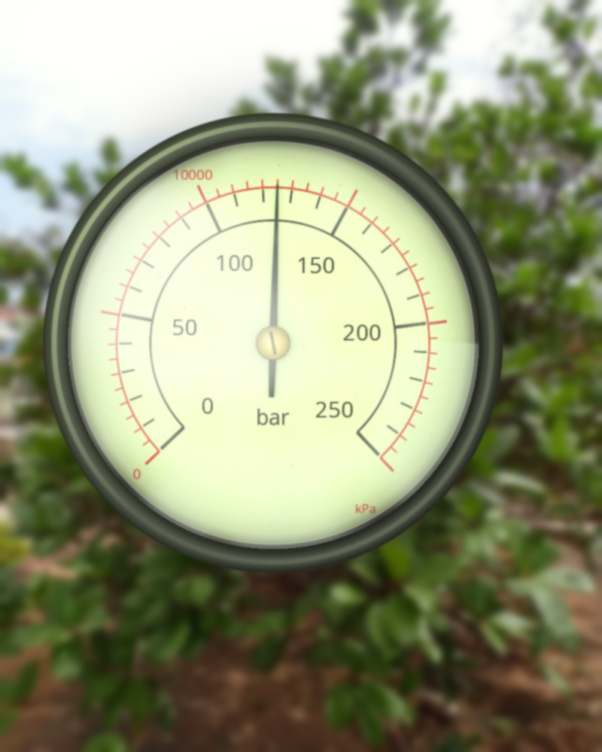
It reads 125 bar
